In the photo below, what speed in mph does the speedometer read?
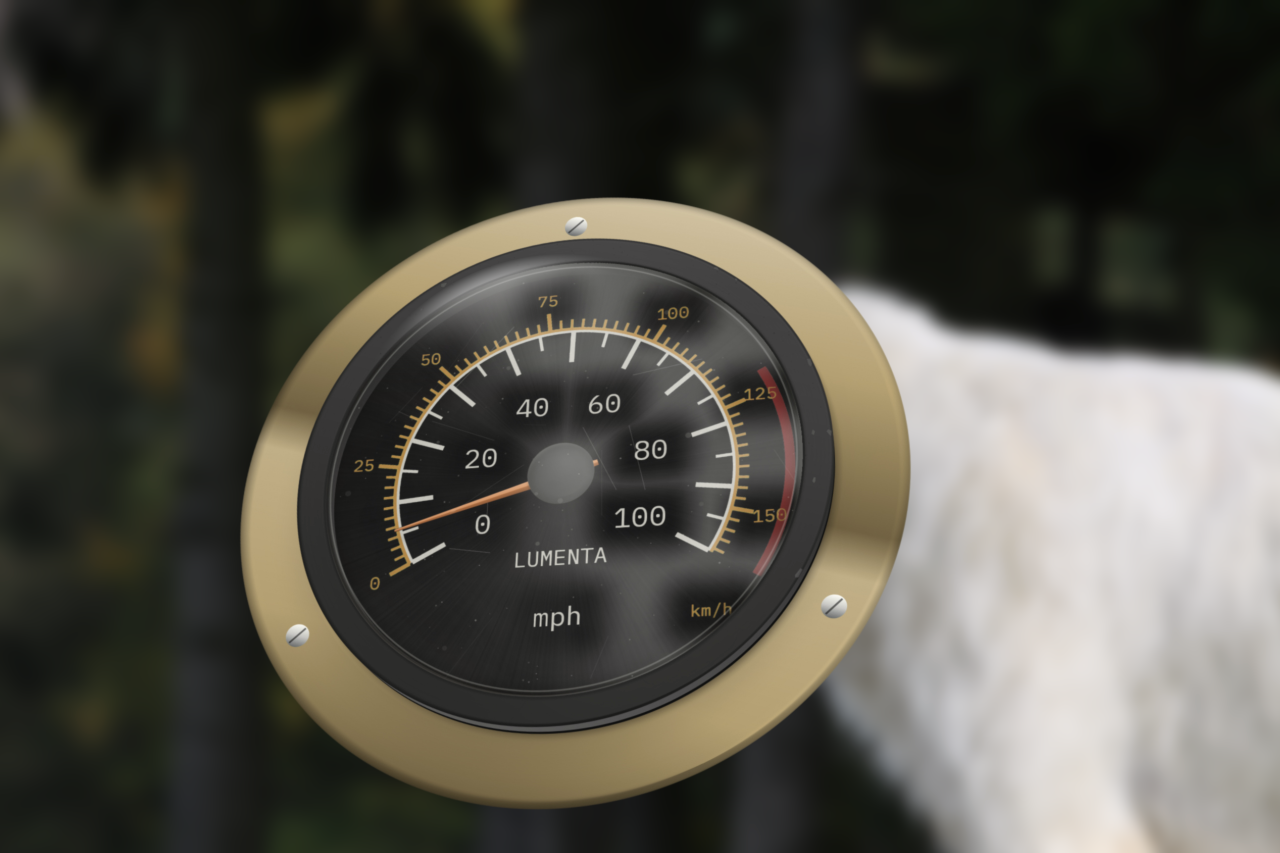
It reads 5 mph
